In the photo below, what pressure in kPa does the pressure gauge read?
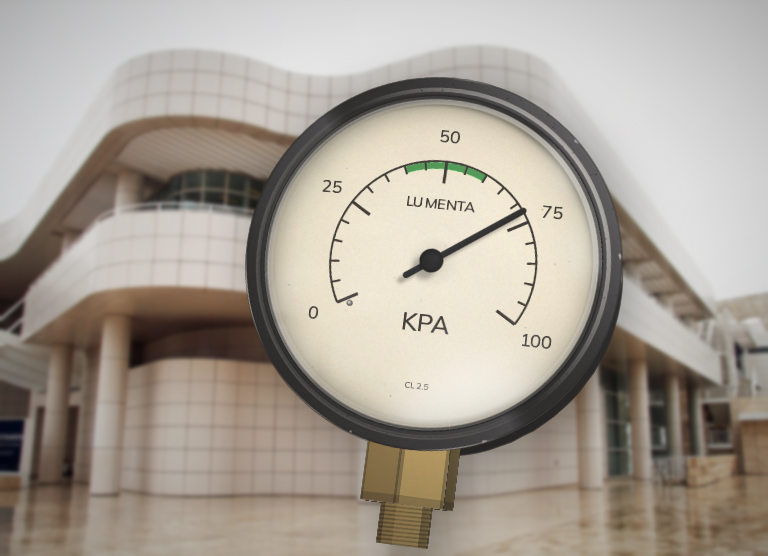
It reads 72.5 kPa
